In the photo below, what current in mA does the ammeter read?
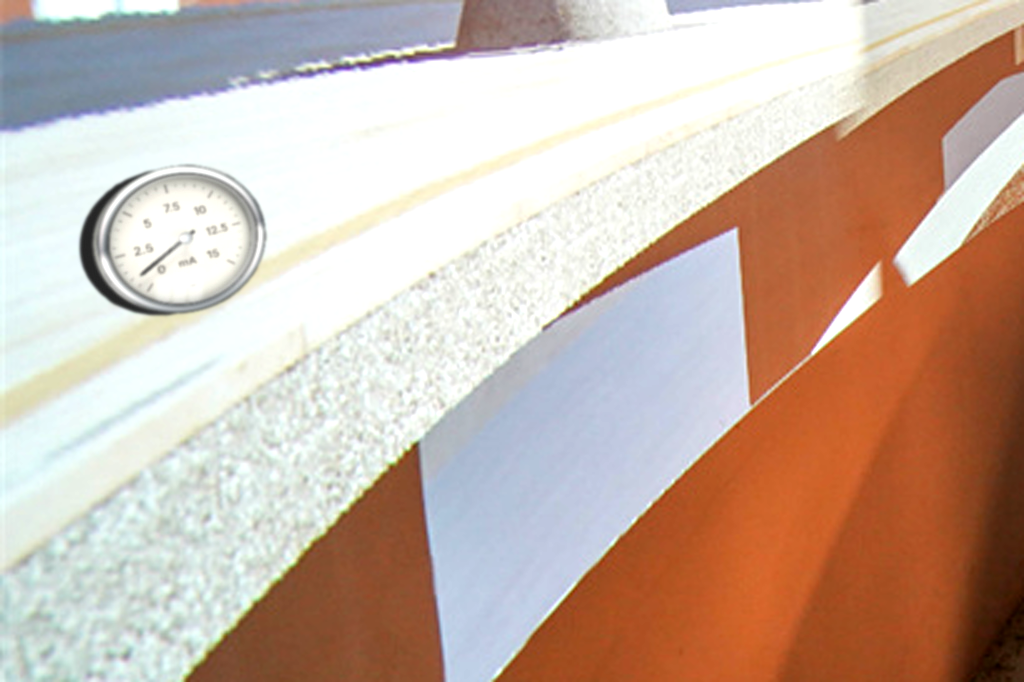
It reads 1 mA
